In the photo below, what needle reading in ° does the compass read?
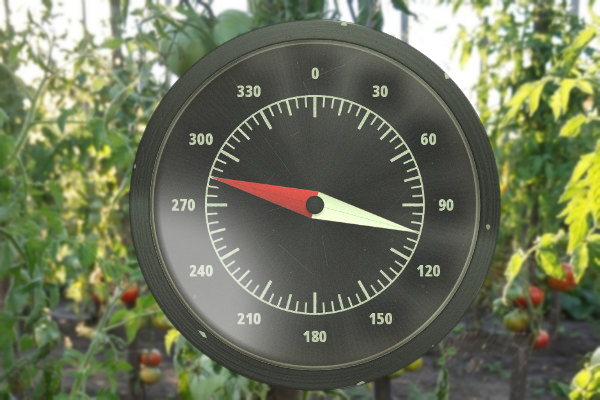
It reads 285 °
